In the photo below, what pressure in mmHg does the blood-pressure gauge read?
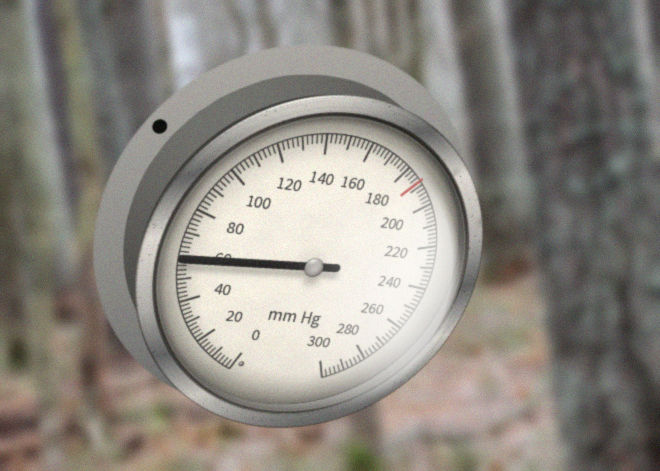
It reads 60 mmHg
